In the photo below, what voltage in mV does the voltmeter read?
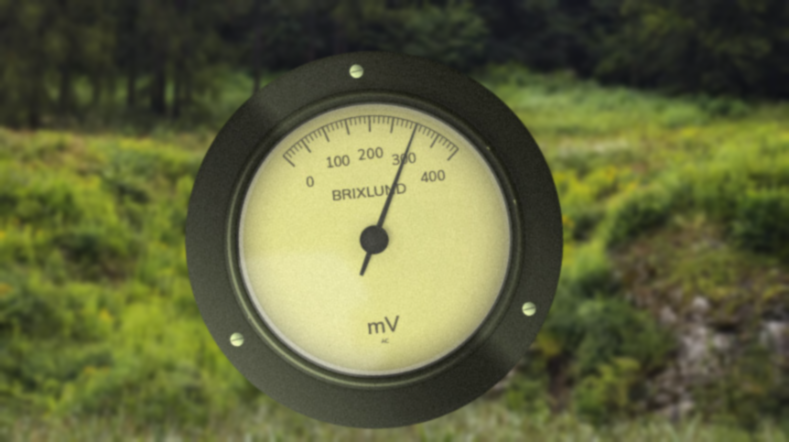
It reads 300 mV
